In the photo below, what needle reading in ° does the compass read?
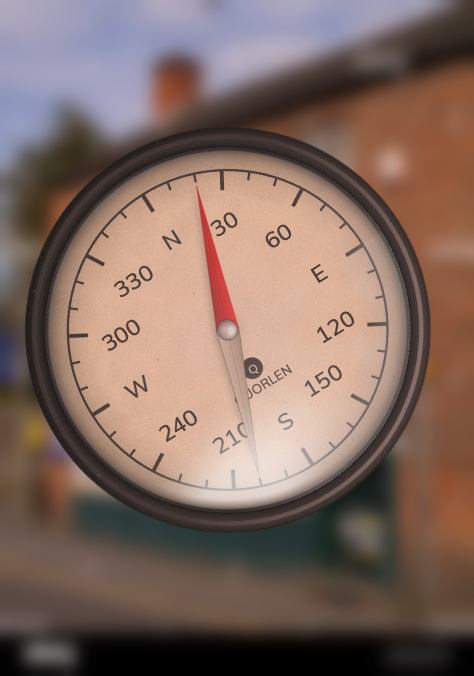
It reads 20 °
